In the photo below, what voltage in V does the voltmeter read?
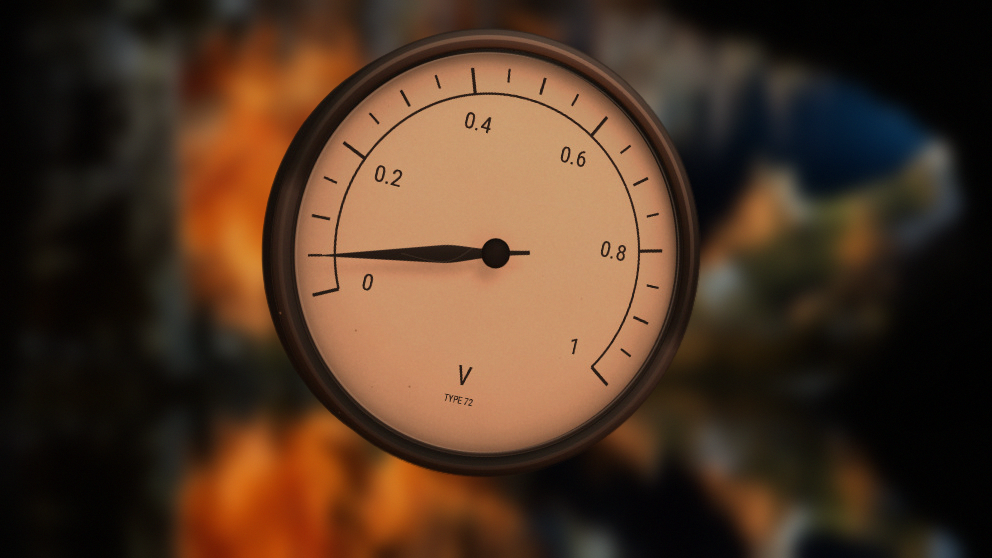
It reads 0.05 V
